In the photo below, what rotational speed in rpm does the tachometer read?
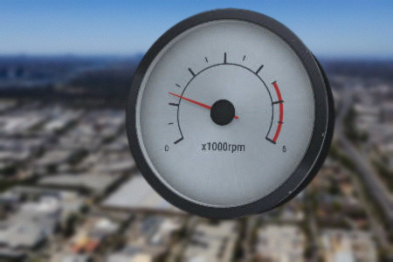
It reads 1250 rpm
